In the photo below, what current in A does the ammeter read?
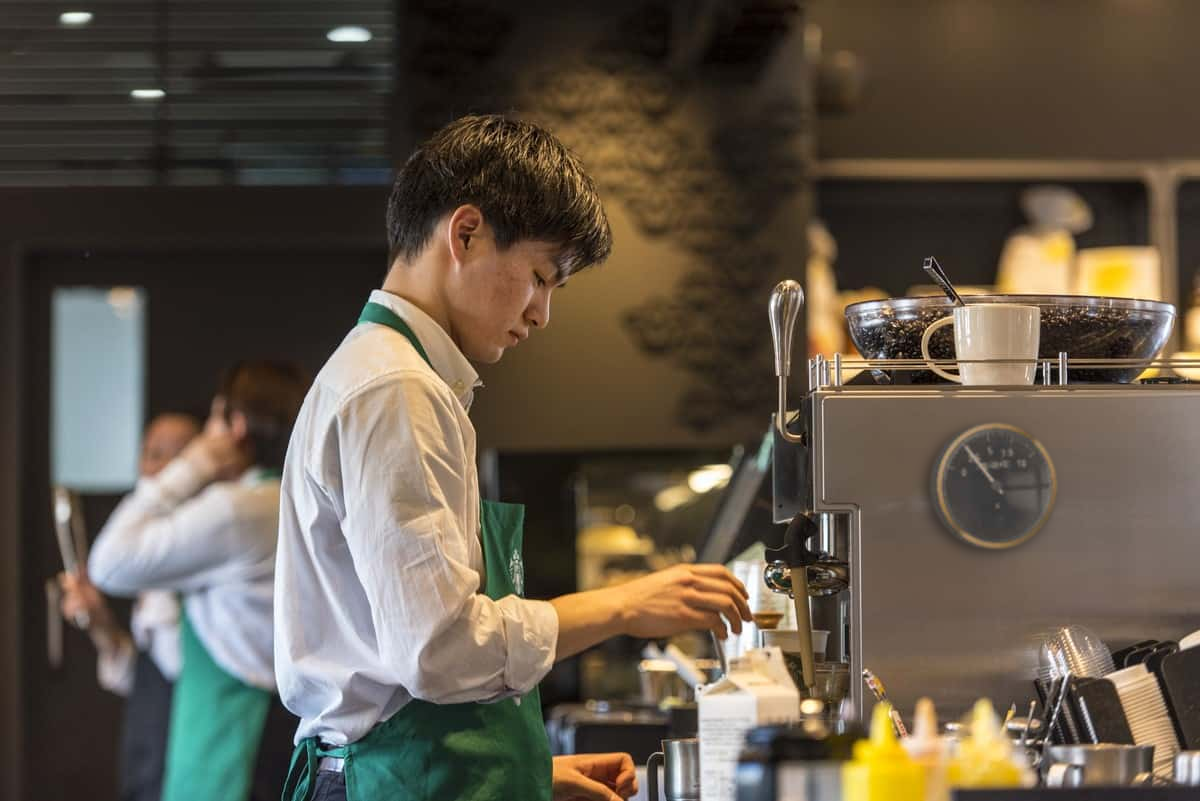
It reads 2.5 A
